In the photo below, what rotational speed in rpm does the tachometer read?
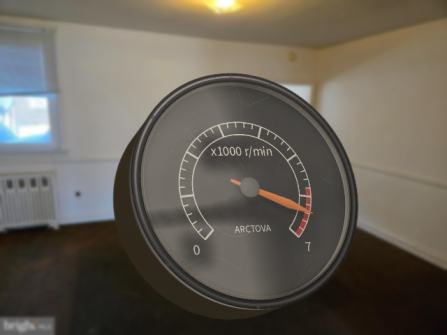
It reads 6400 rpm
